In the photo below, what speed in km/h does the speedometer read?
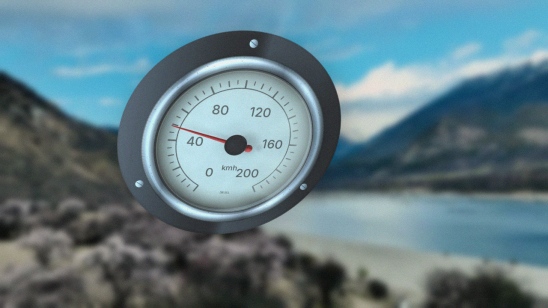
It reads 50 km/h
